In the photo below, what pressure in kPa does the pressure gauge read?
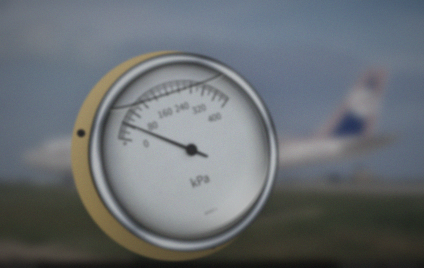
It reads 40 kPa
